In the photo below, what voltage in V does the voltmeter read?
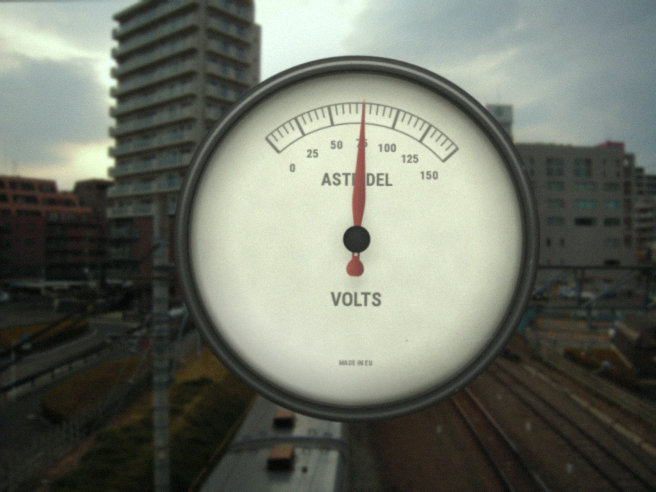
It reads 75 V
